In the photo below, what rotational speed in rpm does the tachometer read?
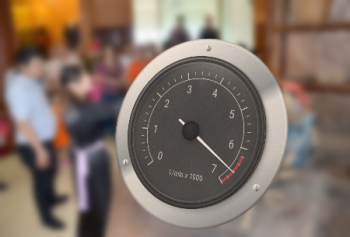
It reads 6600 rpm
